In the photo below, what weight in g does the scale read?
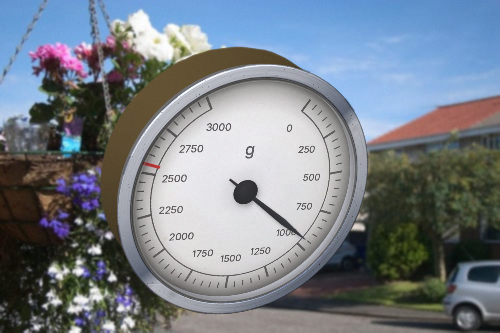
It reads 950 g
